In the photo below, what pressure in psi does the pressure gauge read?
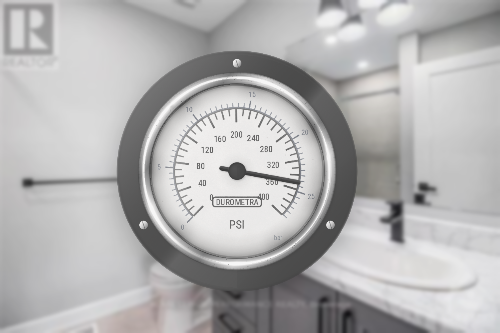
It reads 350 psi
